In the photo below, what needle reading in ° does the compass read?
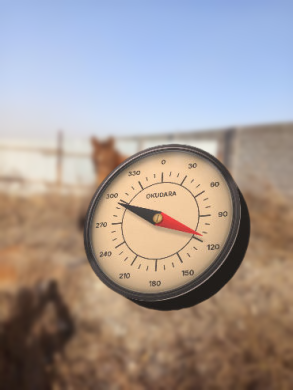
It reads 115 °
